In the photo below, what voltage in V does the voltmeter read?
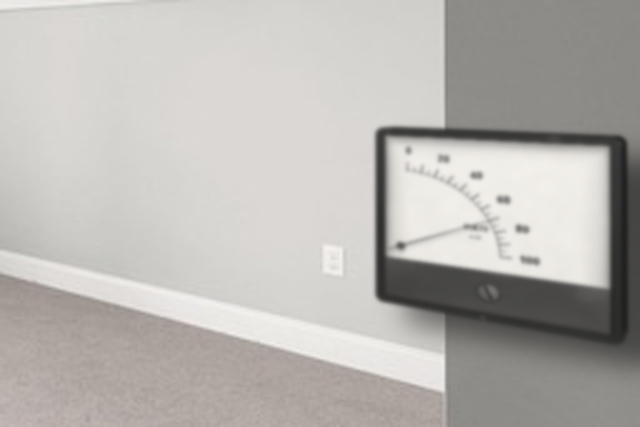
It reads 70 V
